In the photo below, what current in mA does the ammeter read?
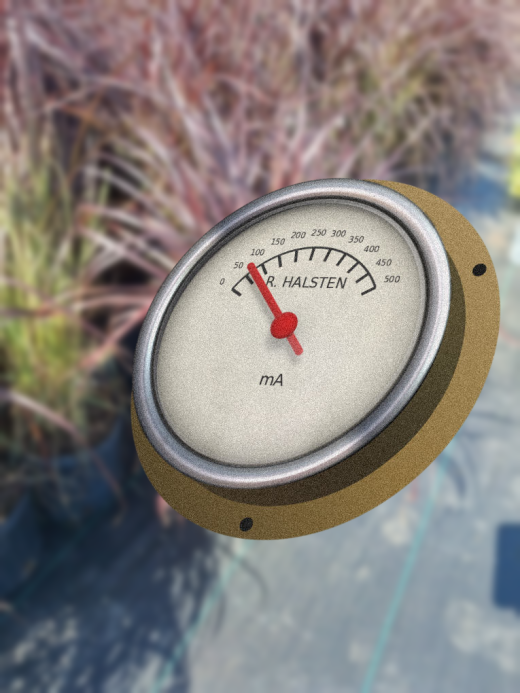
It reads 75 mA
